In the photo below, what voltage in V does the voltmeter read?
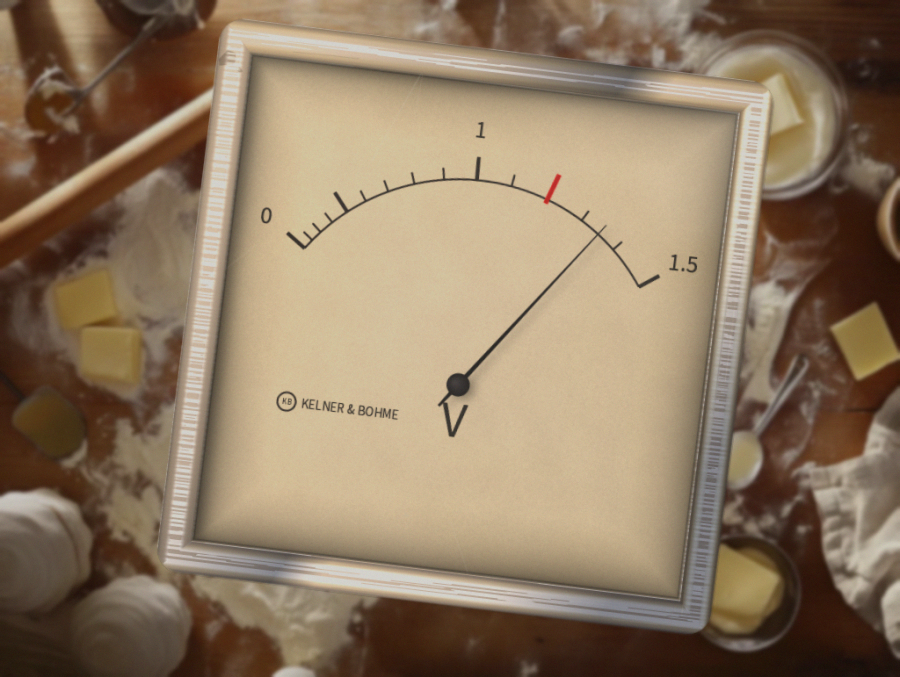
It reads 1.35 V
